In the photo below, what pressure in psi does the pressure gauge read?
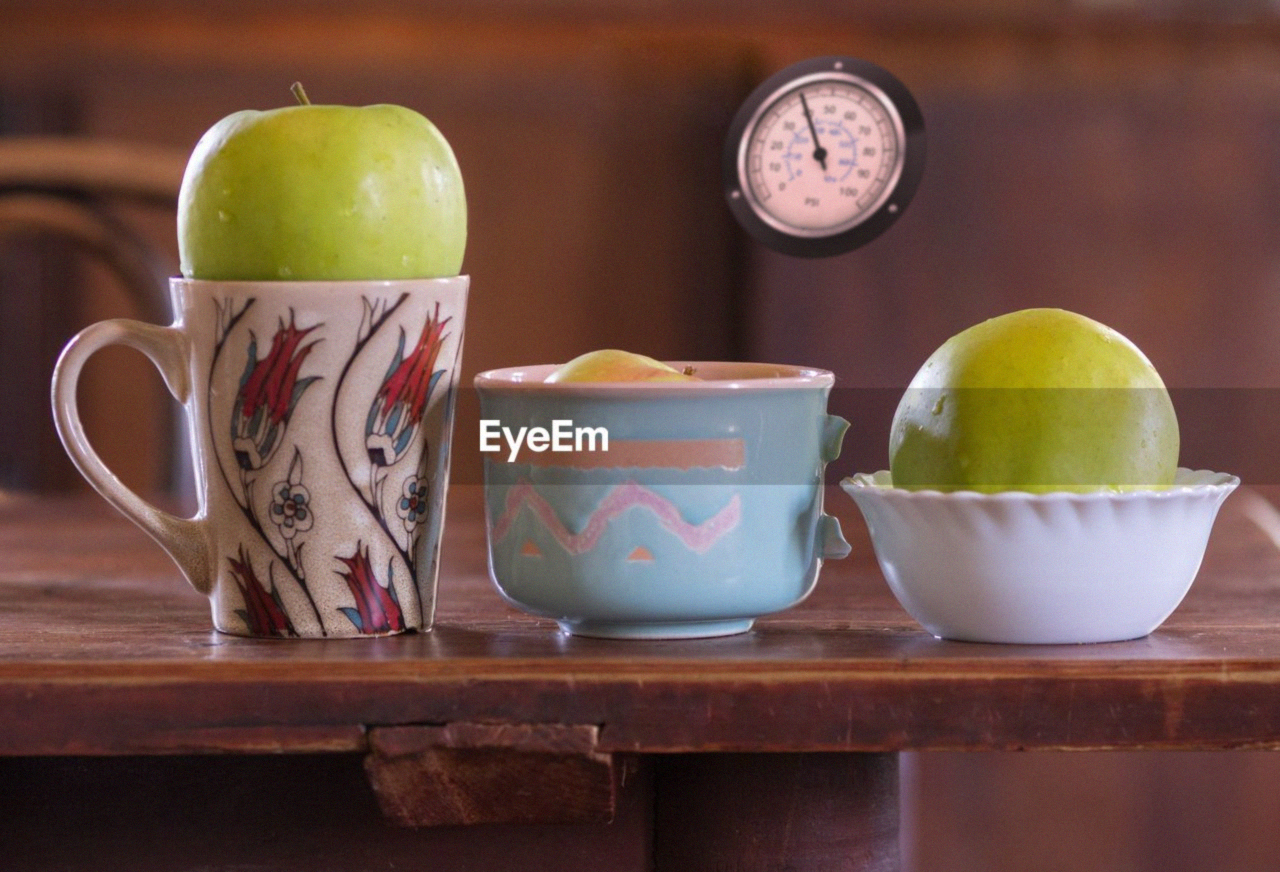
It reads 40 psi
